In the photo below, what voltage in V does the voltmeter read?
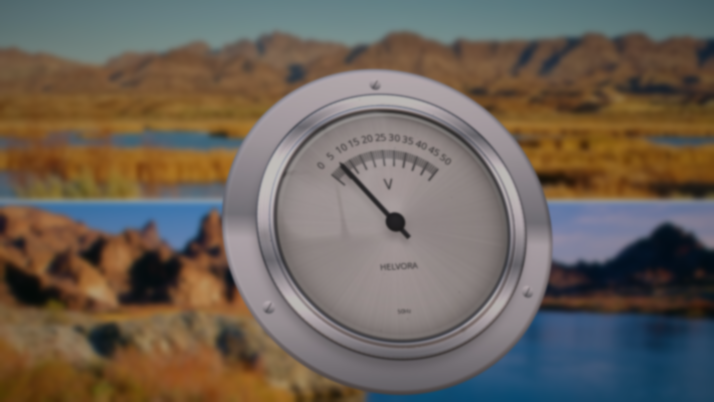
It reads 5 V
